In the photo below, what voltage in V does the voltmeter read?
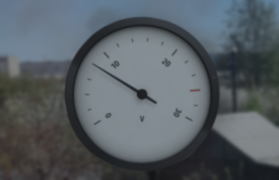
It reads 8 V
